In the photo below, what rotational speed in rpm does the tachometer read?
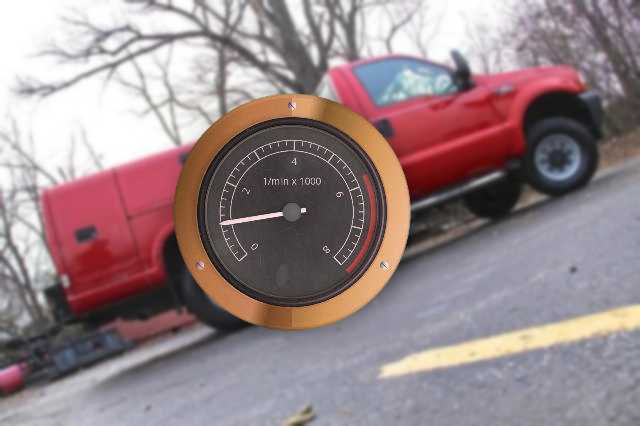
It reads 1000 rpm
